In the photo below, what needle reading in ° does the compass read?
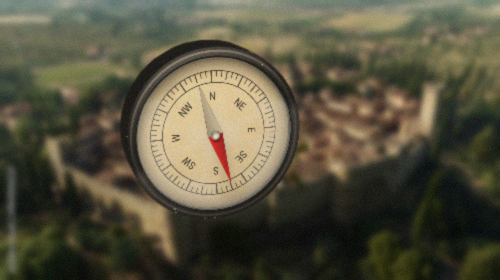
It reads 165 °
